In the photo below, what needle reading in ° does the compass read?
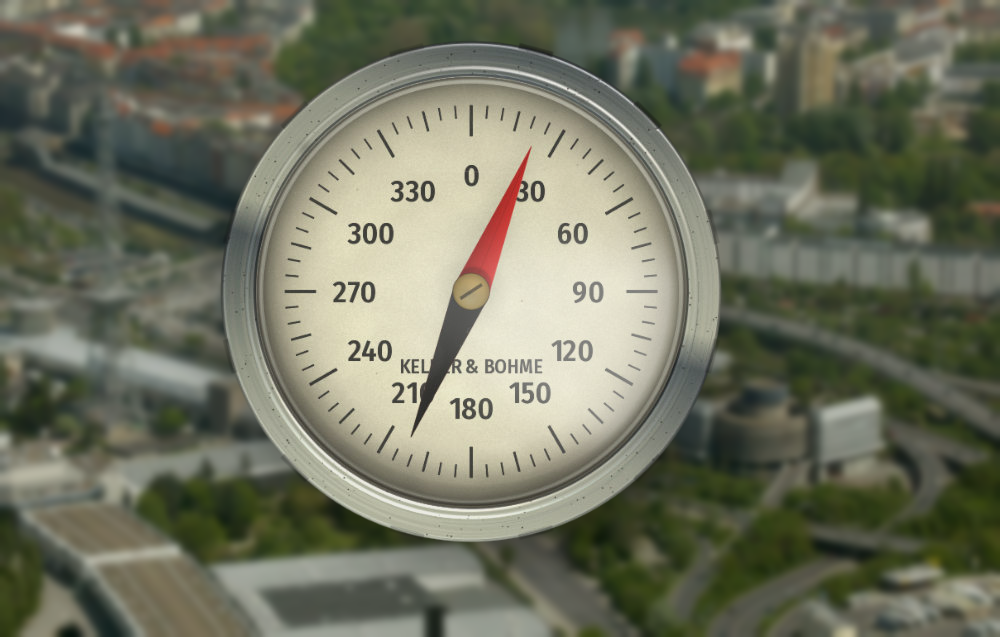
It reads 22.5 °
